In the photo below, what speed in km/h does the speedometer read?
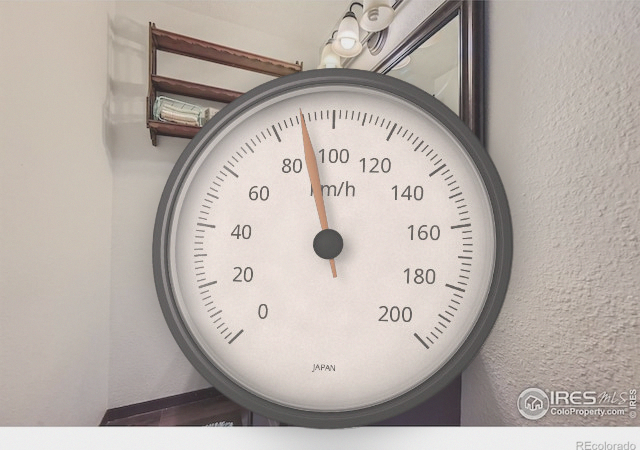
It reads 90 km/h
